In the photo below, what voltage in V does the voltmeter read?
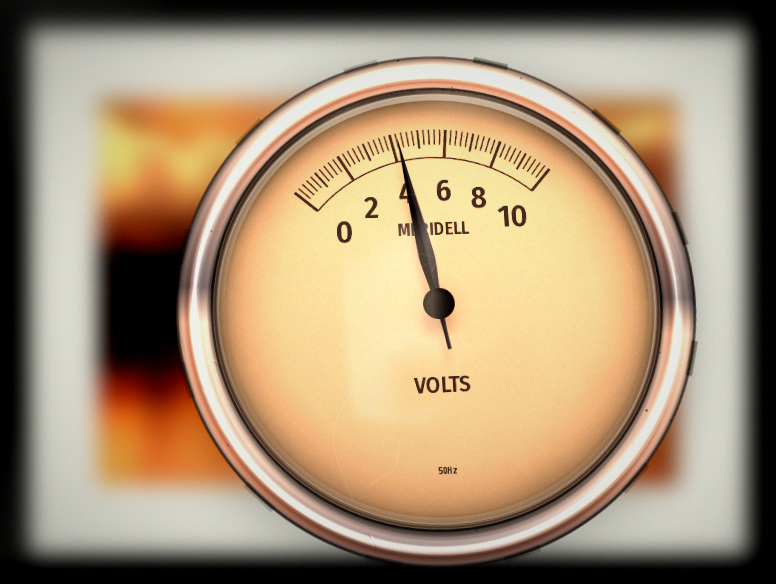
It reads 4.2 V
